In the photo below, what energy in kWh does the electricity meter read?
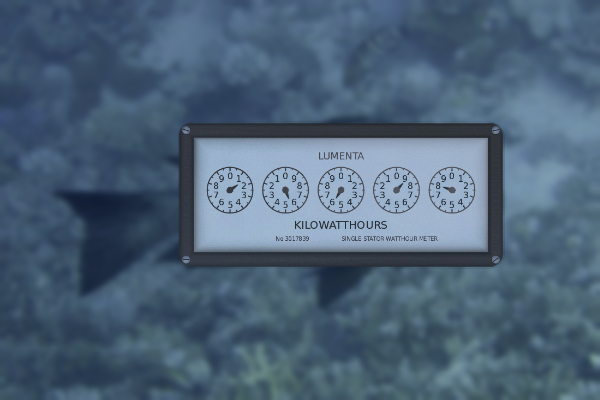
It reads 15588 kWh
